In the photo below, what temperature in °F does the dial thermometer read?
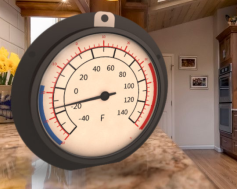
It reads -15 °F
